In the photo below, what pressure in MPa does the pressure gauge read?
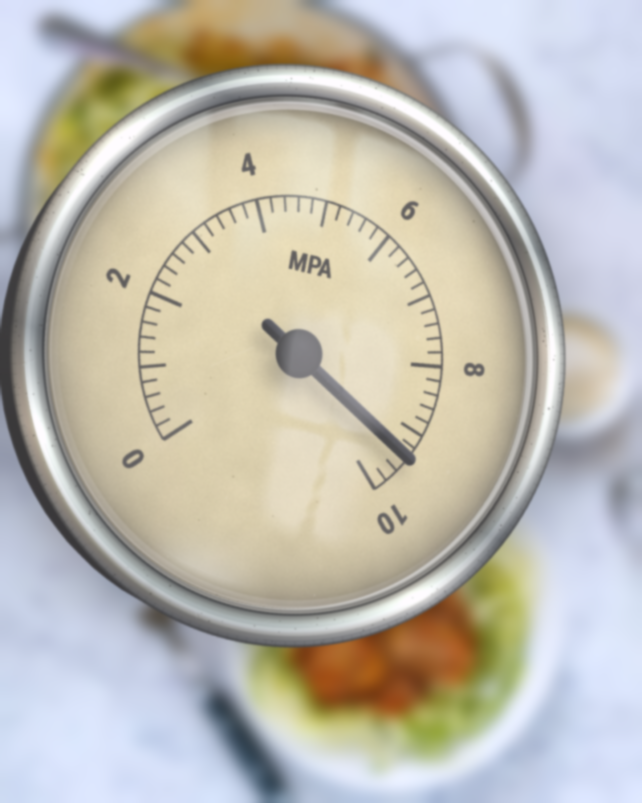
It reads 9.4 MPa
